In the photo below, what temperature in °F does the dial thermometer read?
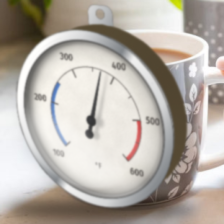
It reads 375 °F
